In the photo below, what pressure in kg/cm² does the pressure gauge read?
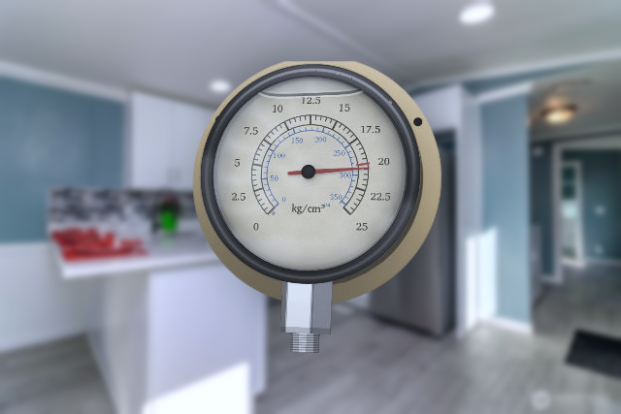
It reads 20.5 kg/cm²
